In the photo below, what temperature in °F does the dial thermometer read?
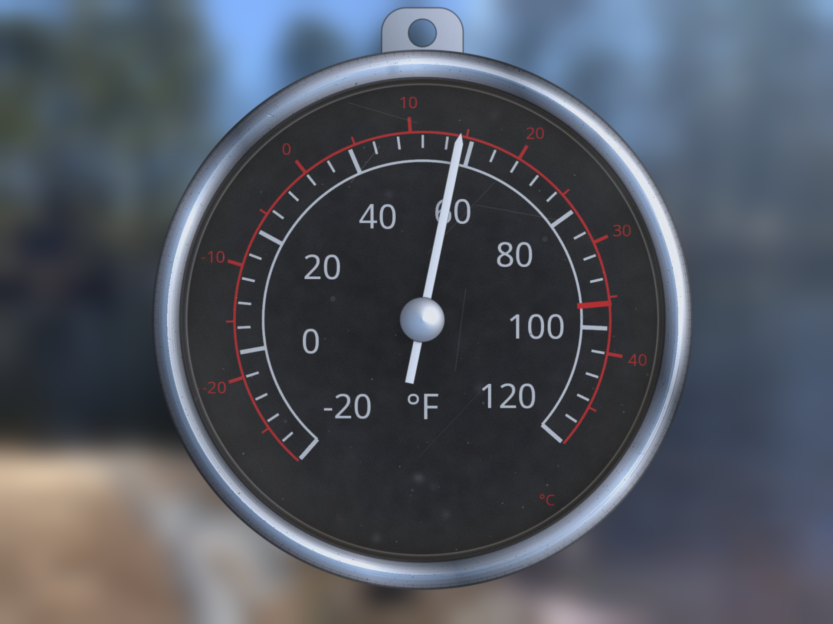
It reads 58 °F
